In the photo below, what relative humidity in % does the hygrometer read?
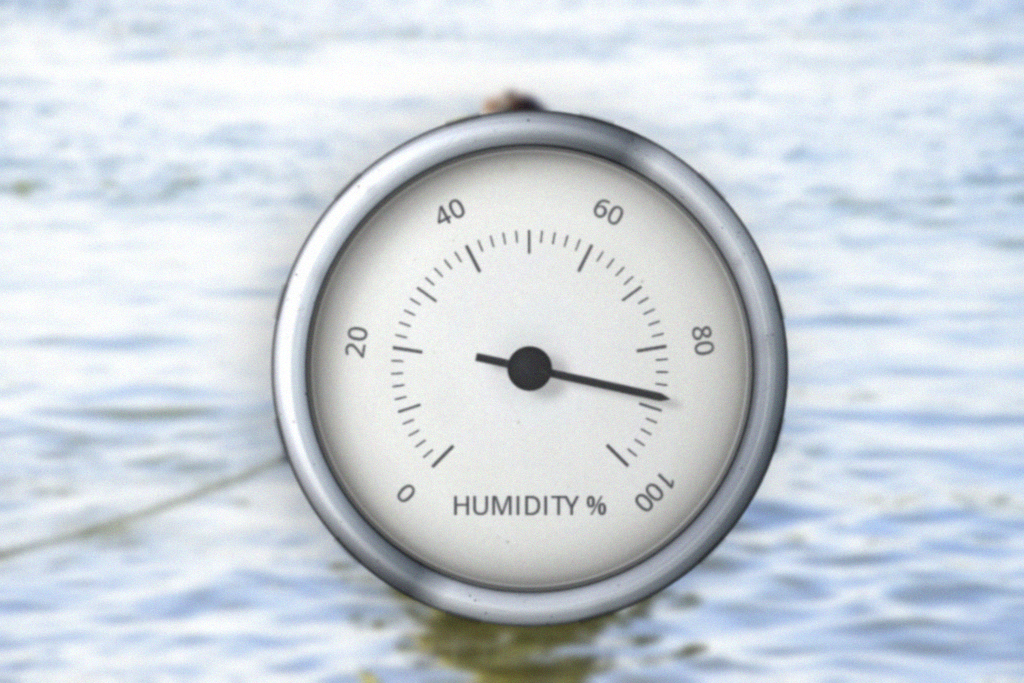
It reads 88 %
